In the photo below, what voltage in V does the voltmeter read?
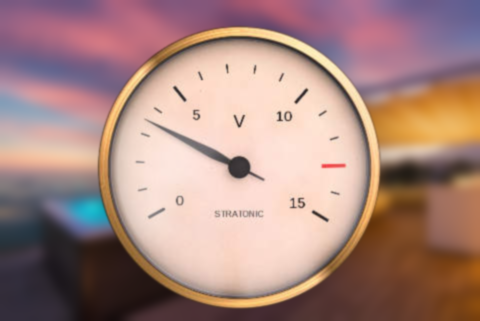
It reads 3.5 V
